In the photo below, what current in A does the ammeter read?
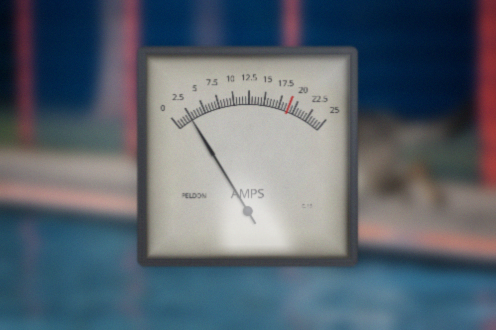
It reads 2.5 A
